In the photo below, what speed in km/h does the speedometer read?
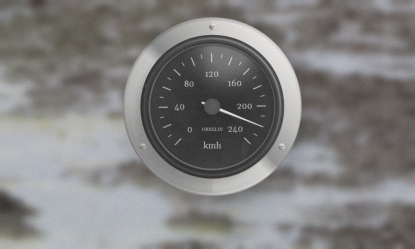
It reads 220 km/h
